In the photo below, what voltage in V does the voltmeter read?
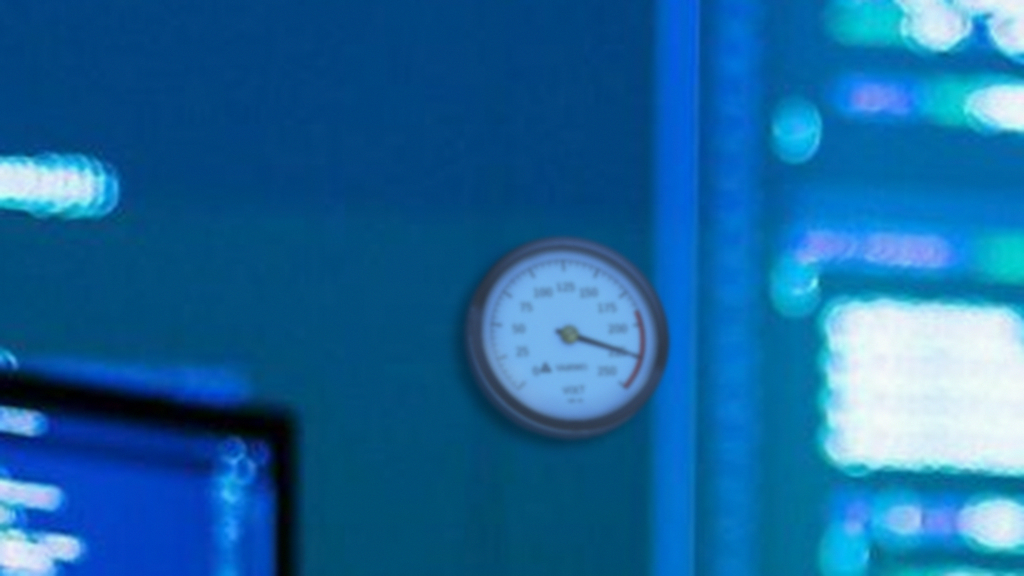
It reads 225 V
